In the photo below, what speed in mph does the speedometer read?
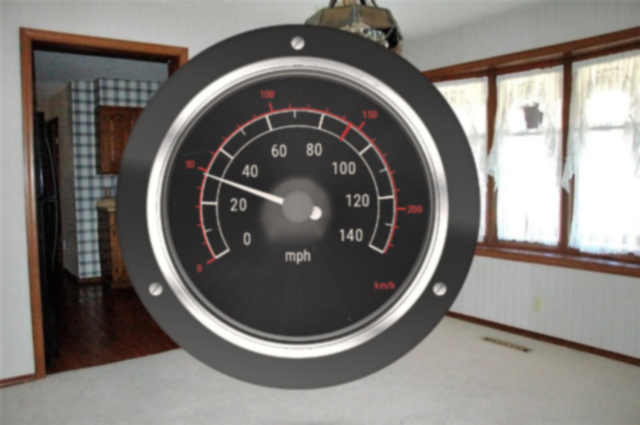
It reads 30 mph
